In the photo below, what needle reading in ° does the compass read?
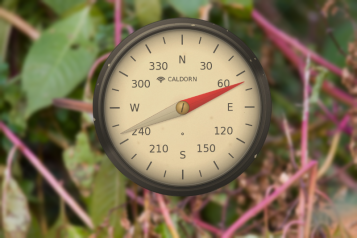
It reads 67.5 °
